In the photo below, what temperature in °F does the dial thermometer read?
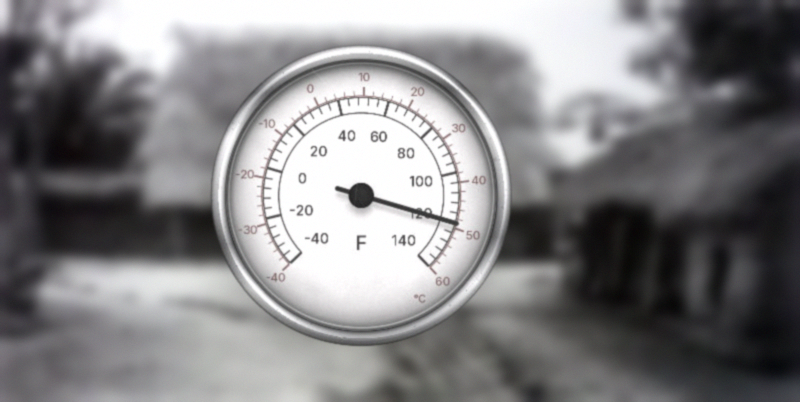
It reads 120 °F
